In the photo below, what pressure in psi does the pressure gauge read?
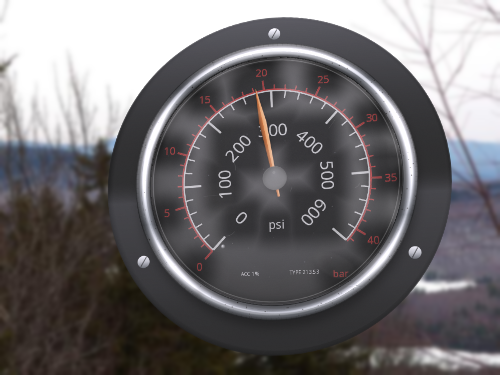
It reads 280 psi
